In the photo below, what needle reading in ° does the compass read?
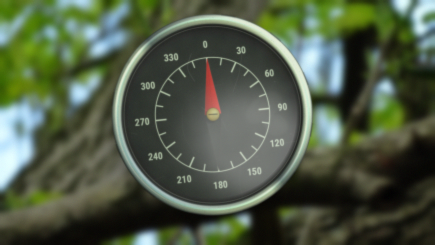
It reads 0 °
